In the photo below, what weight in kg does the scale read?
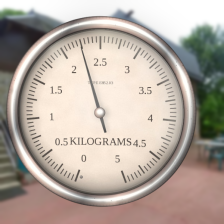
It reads 2.25 kg
